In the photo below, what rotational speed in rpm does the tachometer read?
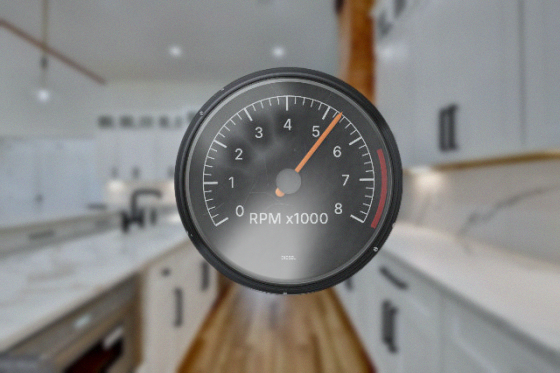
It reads 5300 rpm
